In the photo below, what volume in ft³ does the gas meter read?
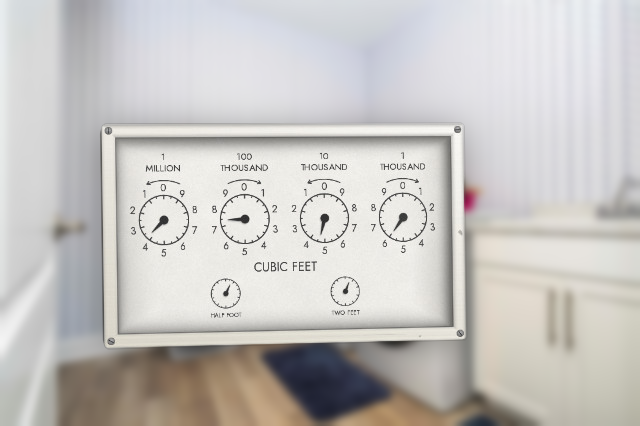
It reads 374600 ft³
